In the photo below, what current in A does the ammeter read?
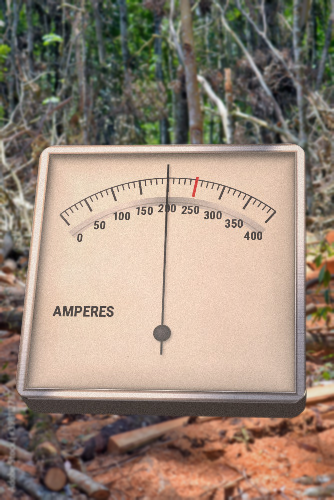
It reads 200 A
